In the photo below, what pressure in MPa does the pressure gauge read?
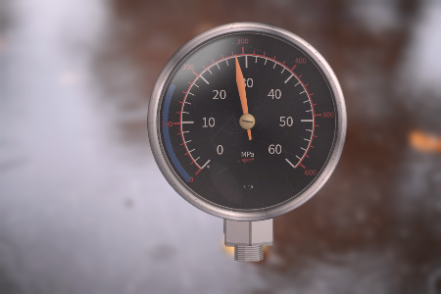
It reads 28 MPa
